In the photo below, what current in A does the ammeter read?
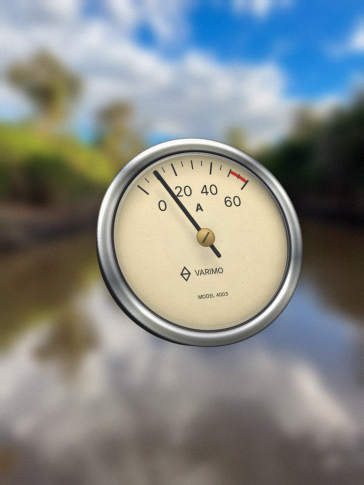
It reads 10 A
